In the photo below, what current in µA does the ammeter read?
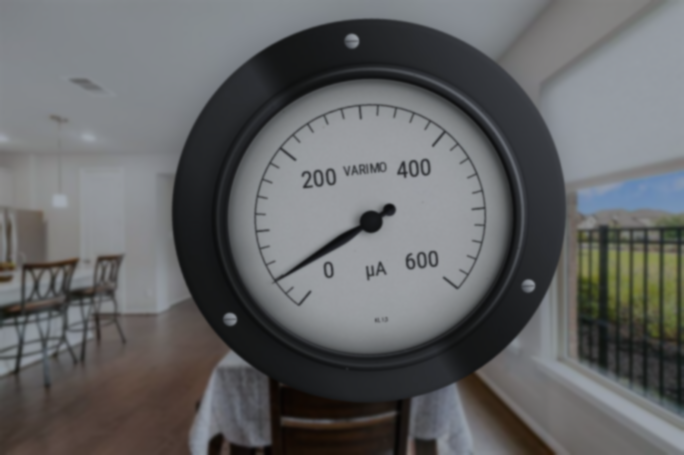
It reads 40 µA
